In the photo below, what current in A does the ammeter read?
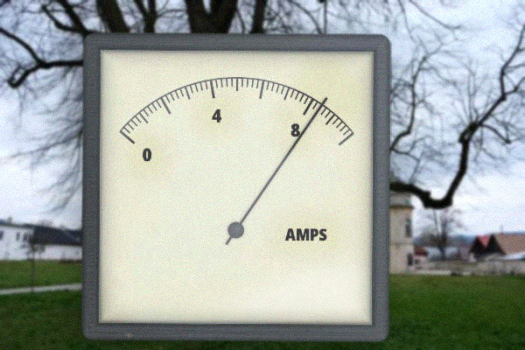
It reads 8.4 A
